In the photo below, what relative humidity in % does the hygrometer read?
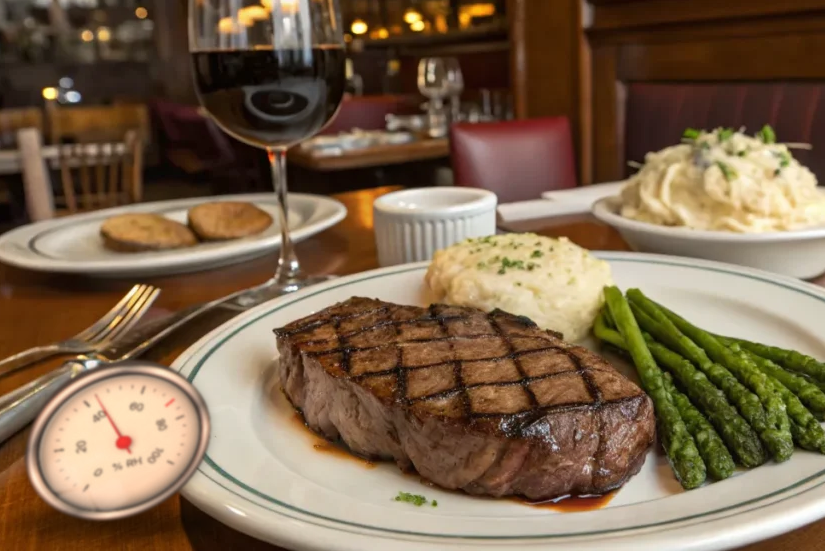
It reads 44 %
